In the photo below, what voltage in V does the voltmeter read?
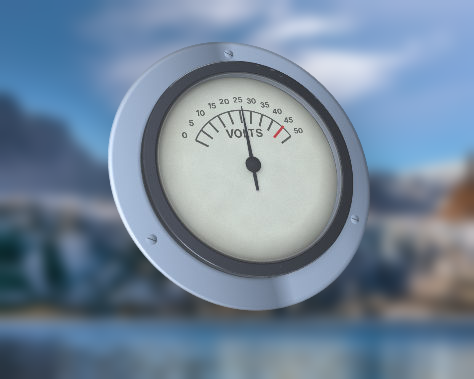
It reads 25 V
